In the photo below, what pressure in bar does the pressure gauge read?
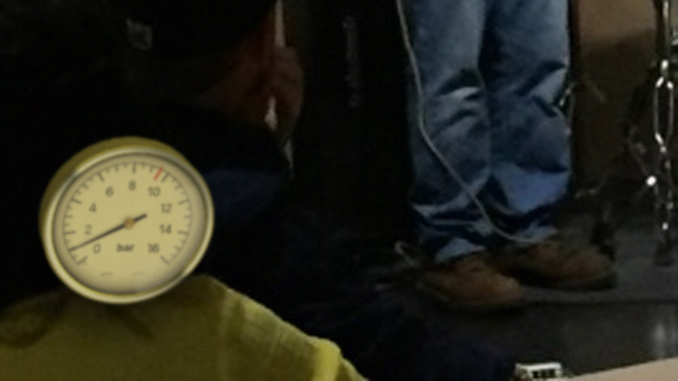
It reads 1 bar
